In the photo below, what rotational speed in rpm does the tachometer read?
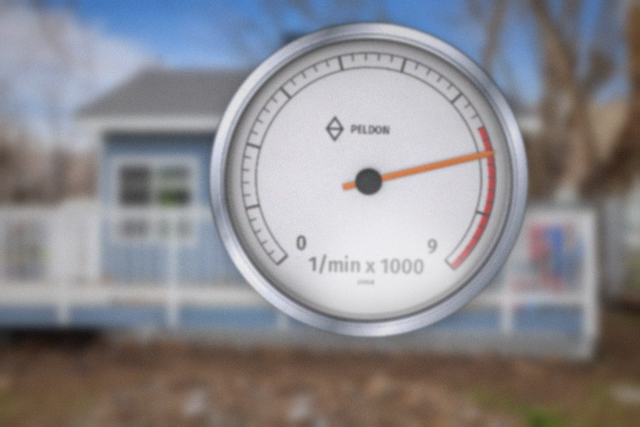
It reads 7000 rpm
